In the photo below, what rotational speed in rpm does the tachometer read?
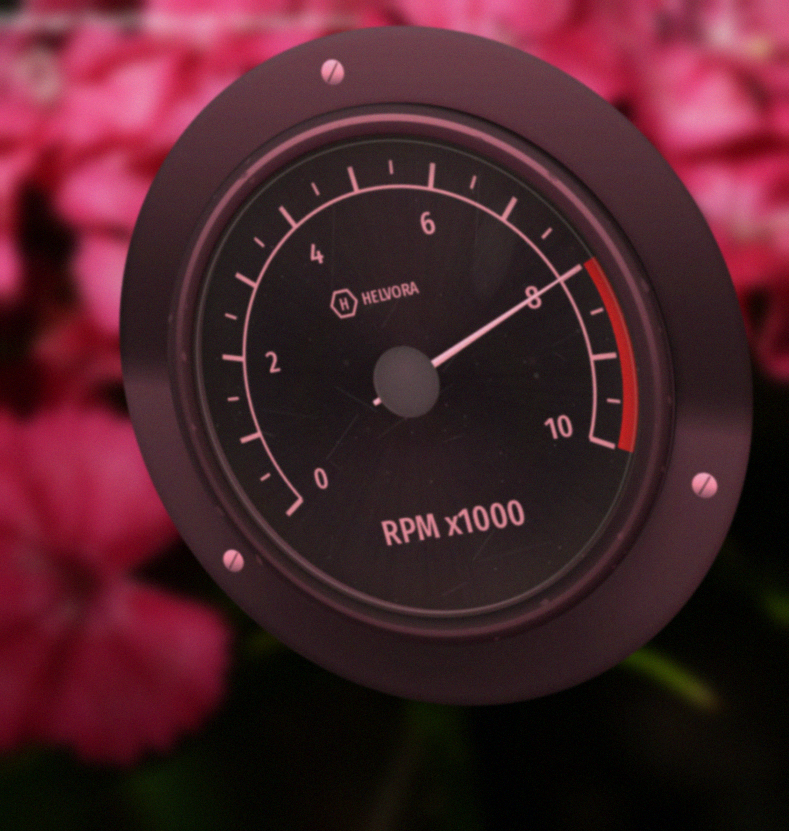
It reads 8000 rpm
